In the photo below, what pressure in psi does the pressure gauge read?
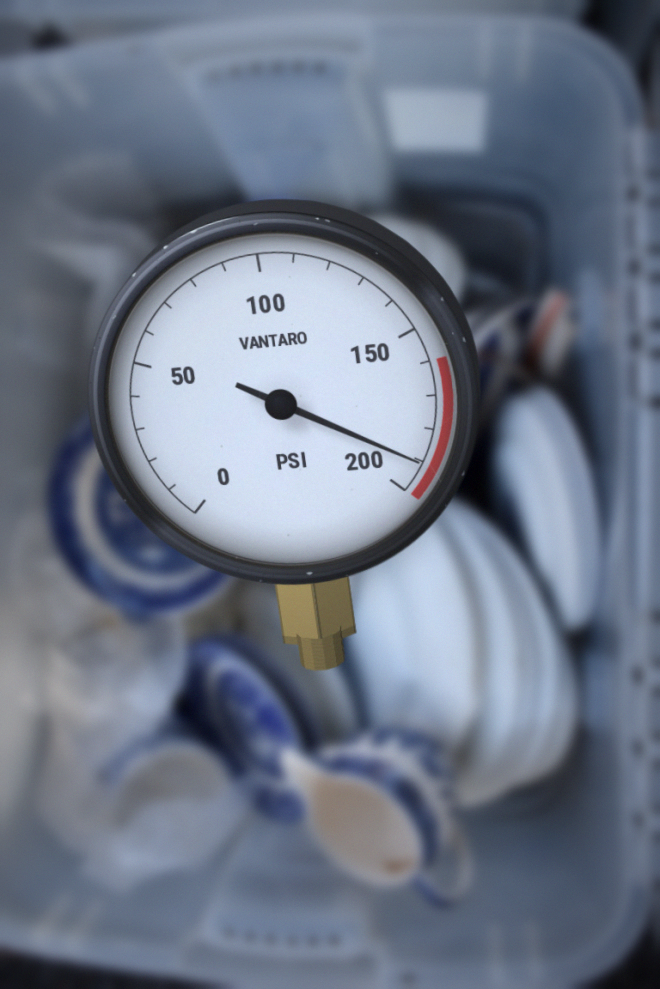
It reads 190 psi
